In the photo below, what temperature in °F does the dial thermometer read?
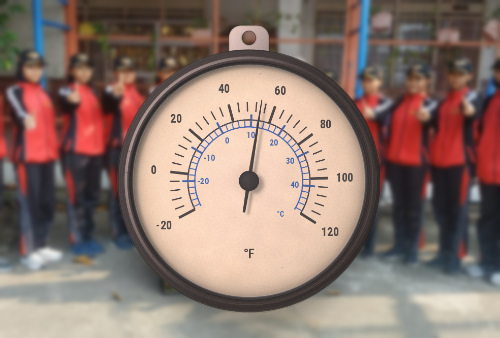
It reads 54 °F
